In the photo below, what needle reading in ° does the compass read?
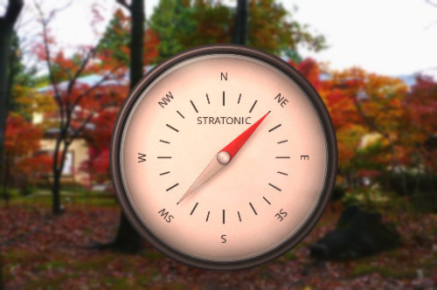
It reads 45 °
